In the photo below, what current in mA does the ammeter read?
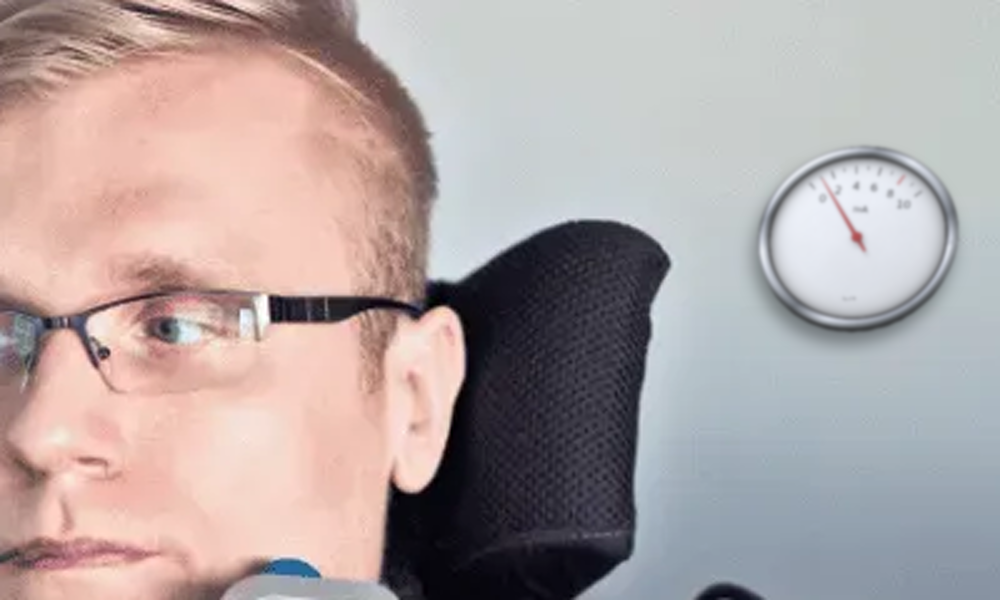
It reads 1 mA
